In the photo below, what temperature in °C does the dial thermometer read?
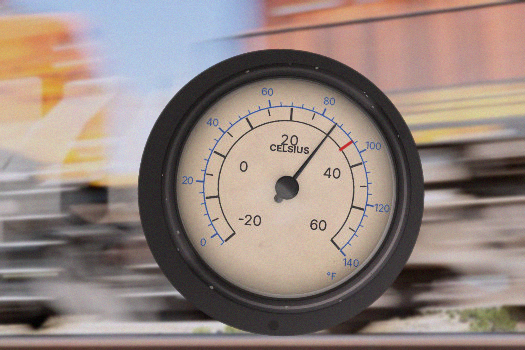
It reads 30 °C
